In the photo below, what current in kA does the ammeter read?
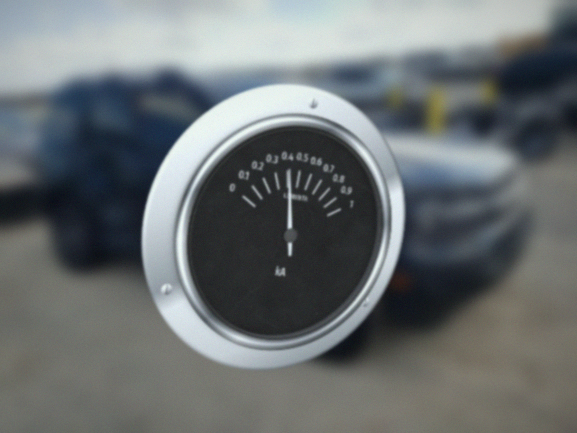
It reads 0.4 kA
